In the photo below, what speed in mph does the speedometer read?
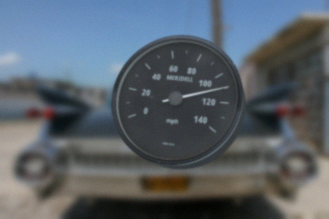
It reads 110 mph
